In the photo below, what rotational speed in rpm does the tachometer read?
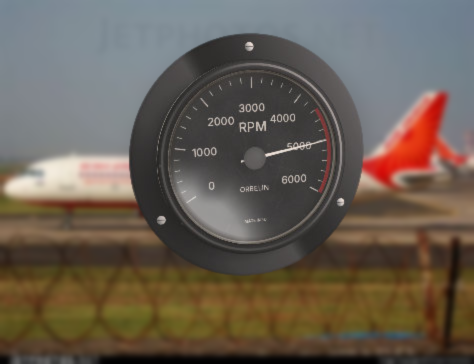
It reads 5000 rpm
